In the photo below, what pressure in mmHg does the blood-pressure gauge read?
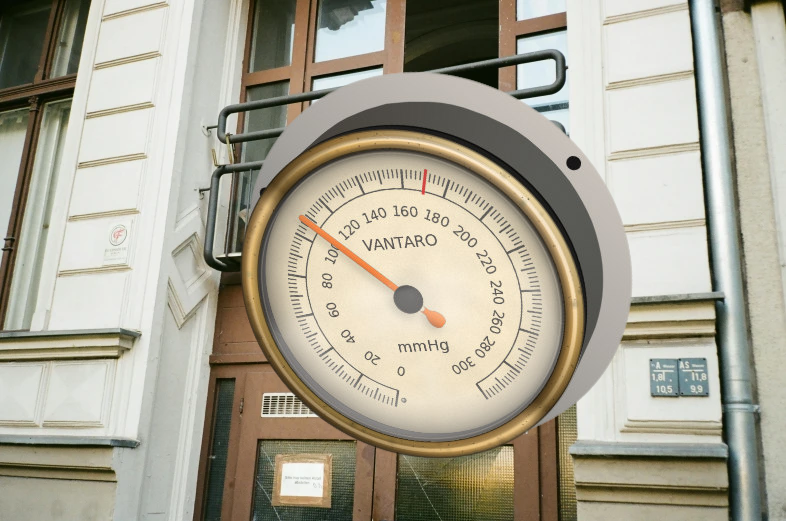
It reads 110 mmHg
